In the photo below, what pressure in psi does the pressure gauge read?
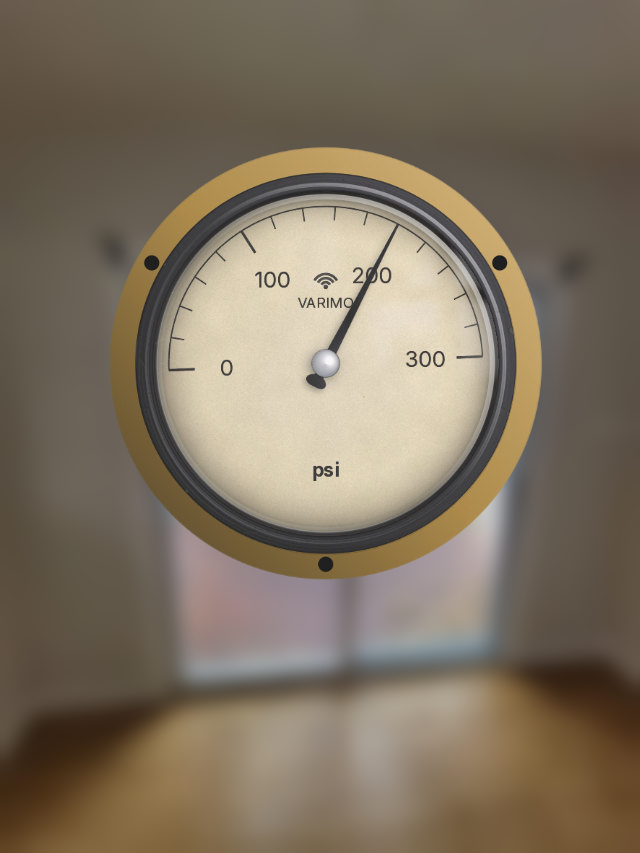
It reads 200 psi
